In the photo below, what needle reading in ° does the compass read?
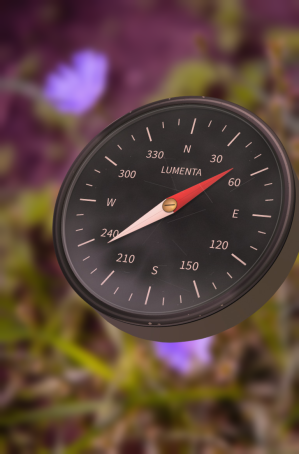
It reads 50 °
